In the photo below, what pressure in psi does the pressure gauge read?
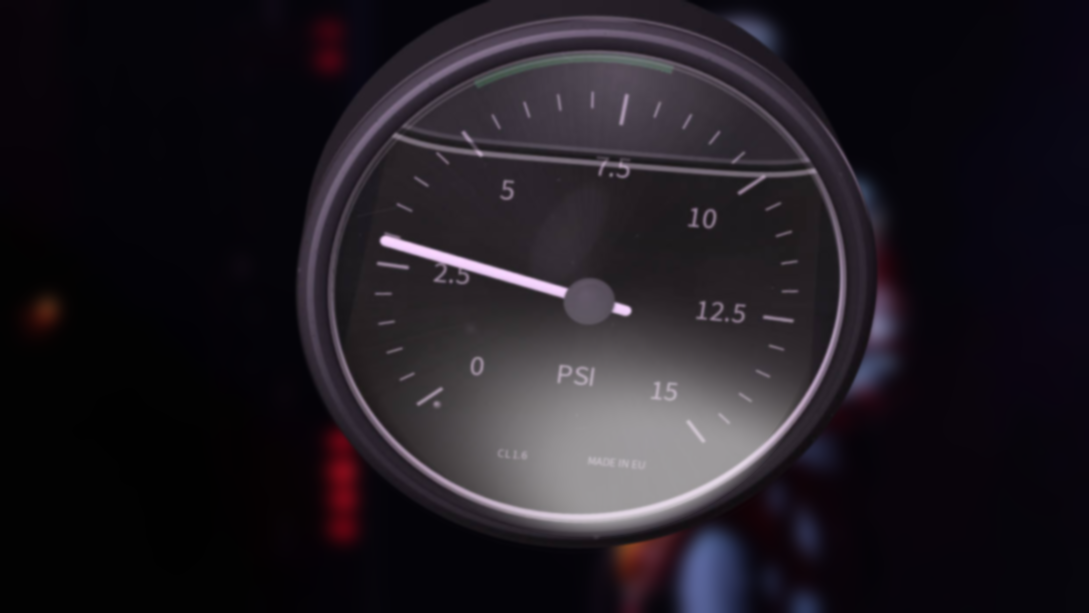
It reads 3 psi
